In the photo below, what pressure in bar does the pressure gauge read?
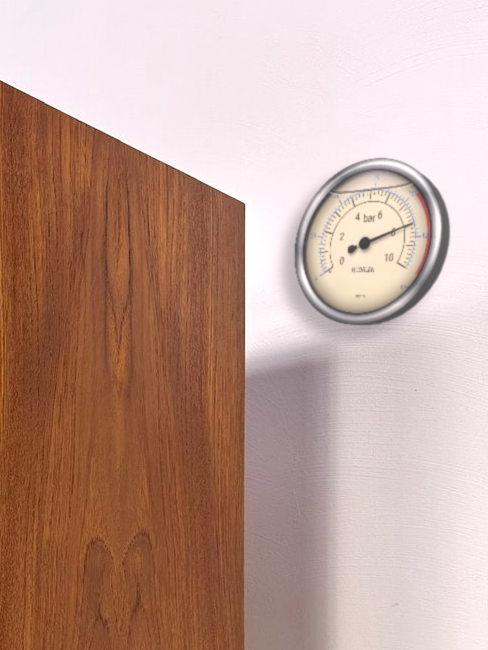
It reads 8 bar
